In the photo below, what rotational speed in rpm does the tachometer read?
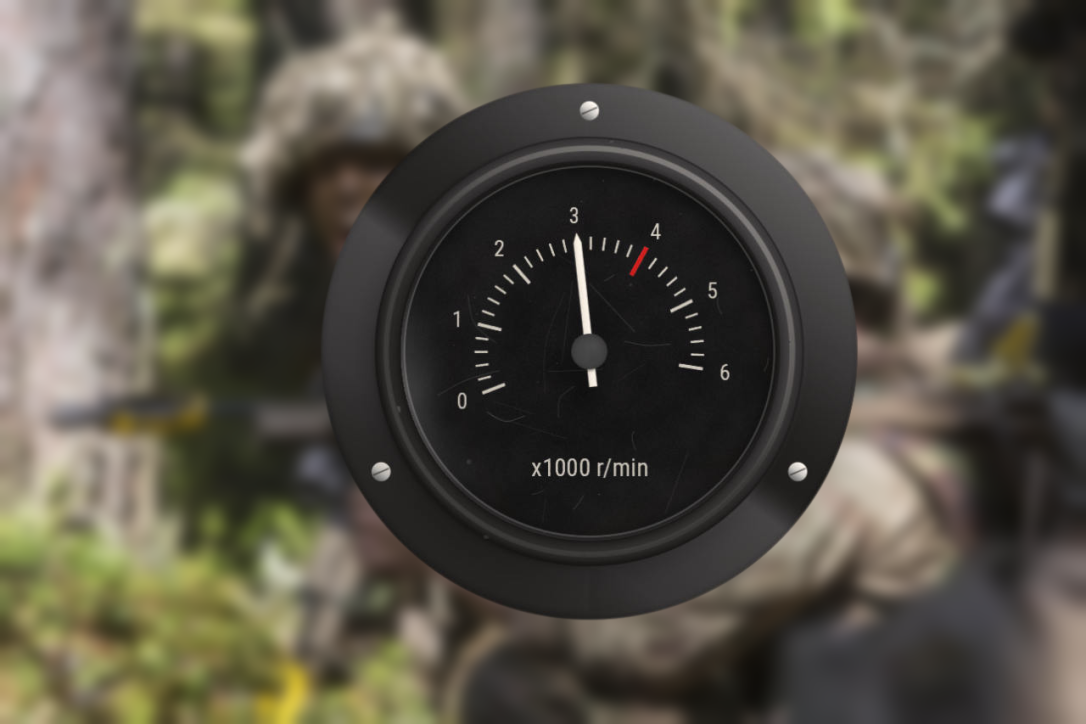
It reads 3000 rpm
